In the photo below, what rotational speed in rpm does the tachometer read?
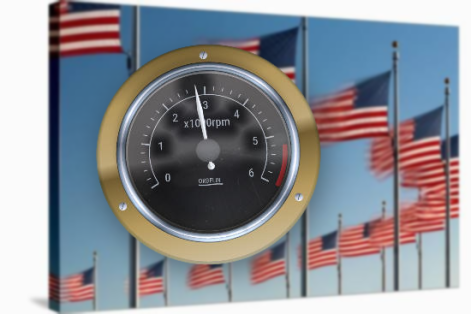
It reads 2800 rpm
